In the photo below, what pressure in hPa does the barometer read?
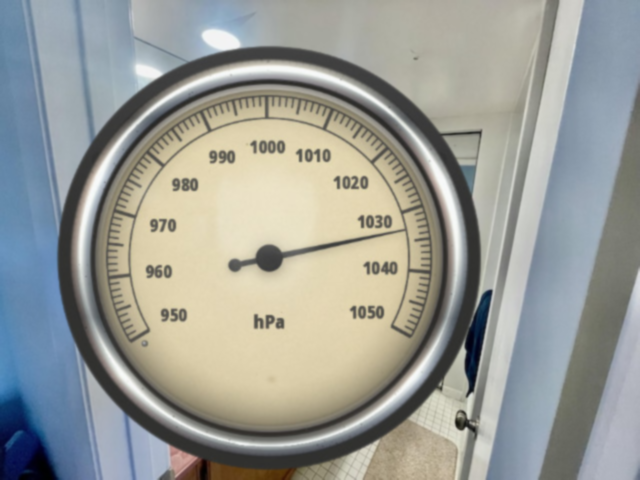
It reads 1033 hPa
